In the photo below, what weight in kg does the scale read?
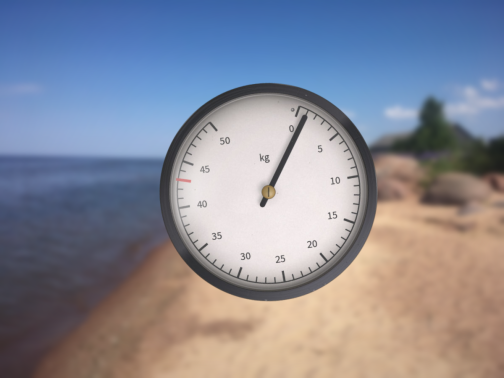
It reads 1 kg
